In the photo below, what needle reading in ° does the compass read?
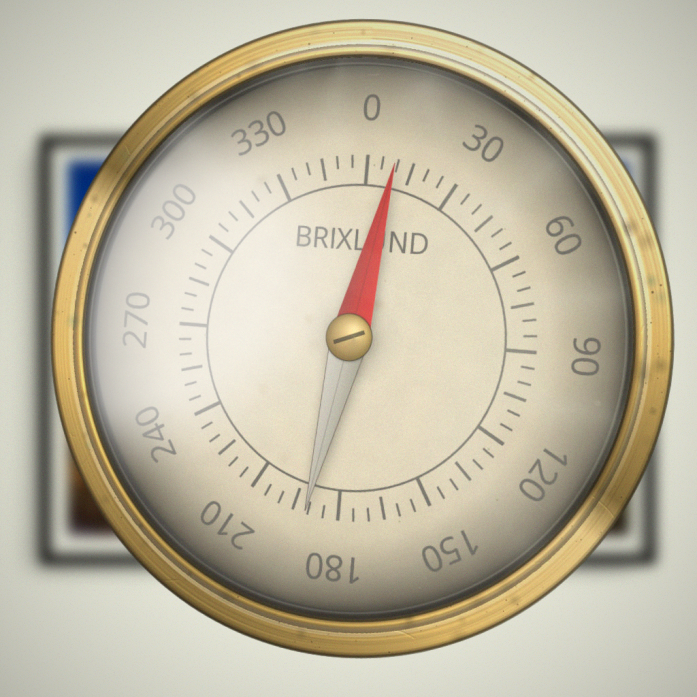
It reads 10 °
